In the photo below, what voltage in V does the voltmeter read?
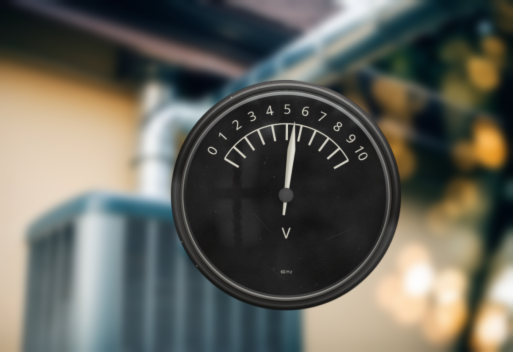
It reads 5.5 V
